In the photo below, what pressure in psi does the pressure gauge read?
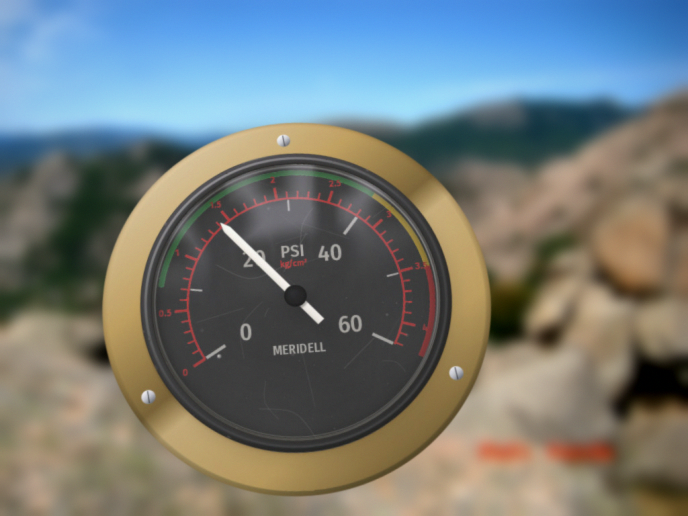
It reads 20 psi
